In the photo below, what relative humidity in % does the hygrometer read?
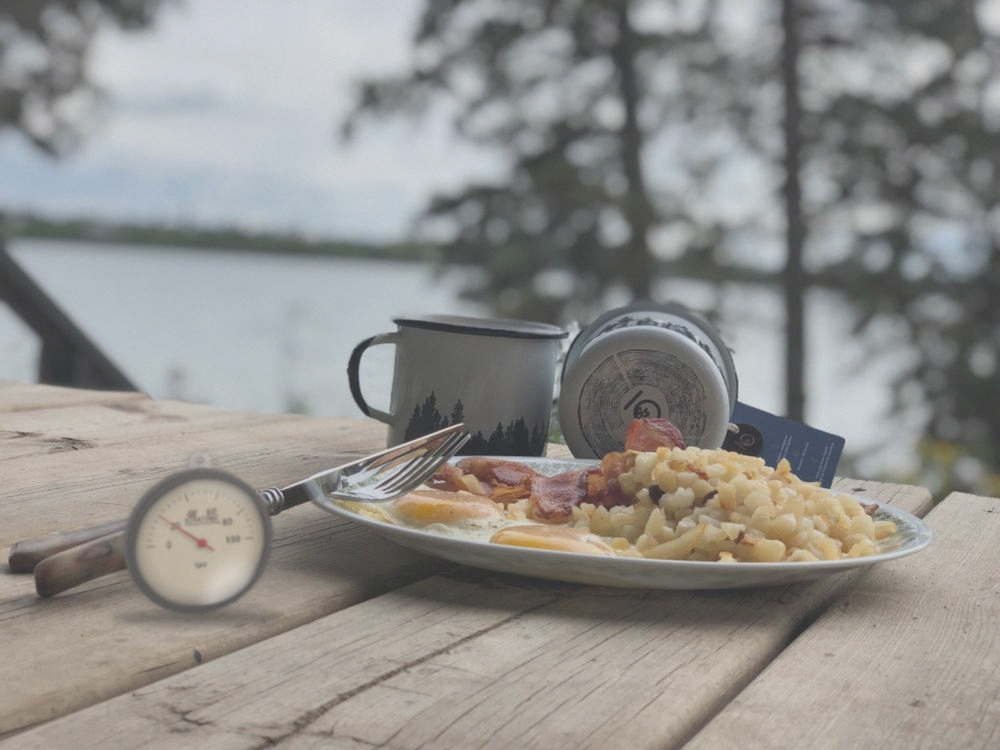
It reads 20 %
